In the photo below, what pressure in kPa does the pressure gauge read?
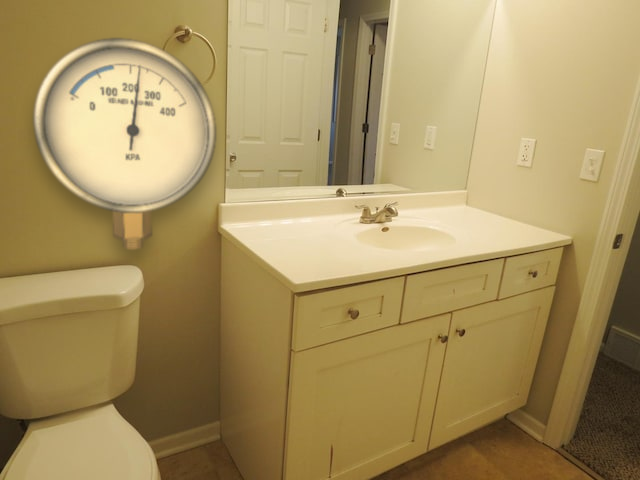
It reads 225 kPa
